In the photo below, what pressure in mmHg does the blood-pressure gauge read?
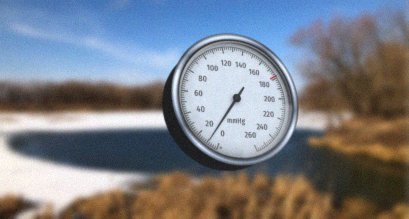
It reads 10 mmHg
